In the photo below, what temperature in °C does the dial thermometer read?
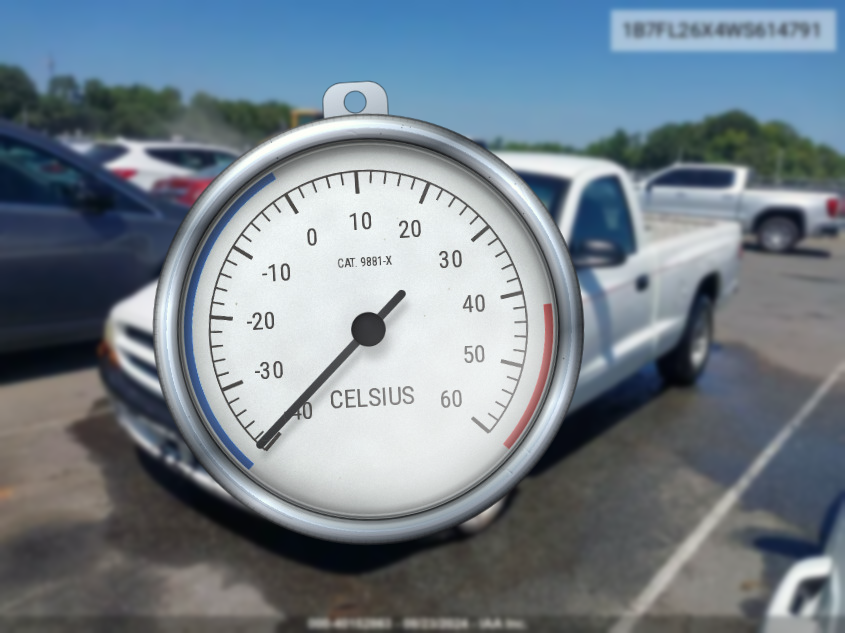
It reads -39 °C
